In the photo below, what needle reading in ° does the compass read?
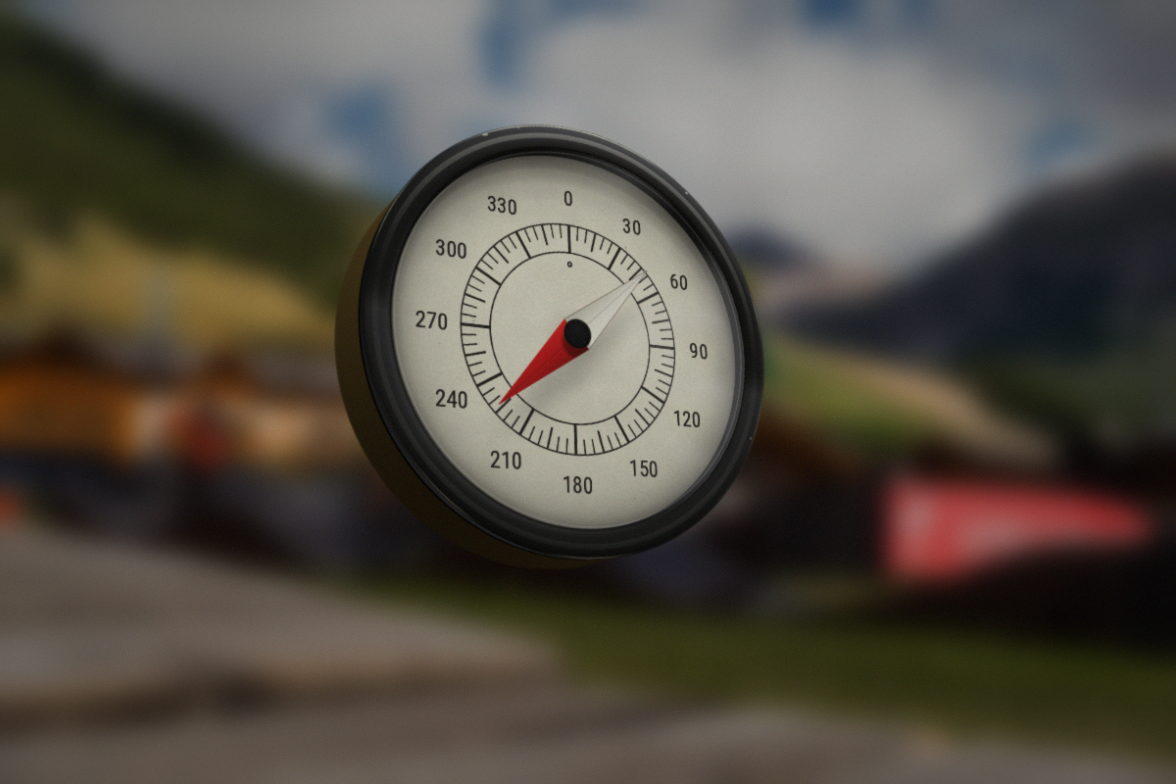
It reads 227.5 °
